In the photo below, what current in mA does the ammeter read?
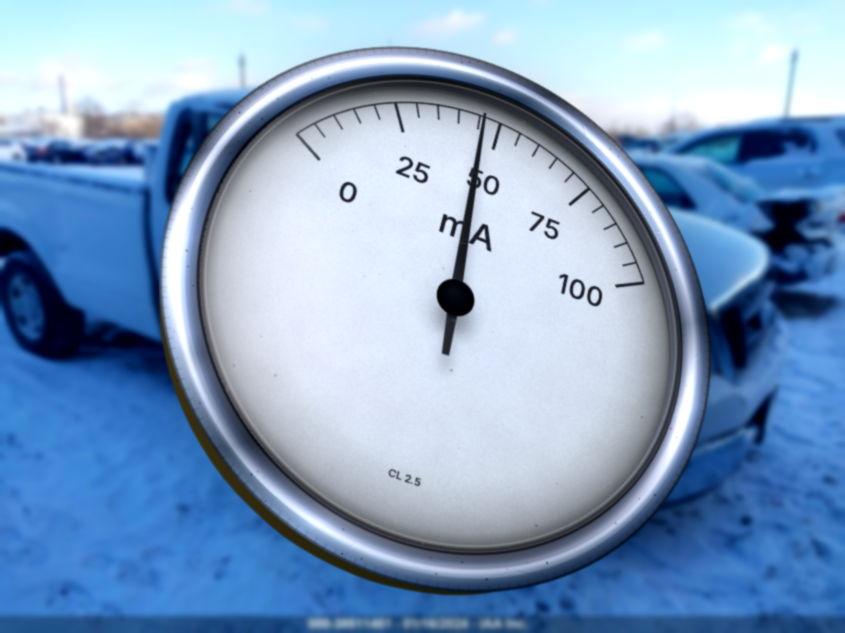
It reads 45 mA
